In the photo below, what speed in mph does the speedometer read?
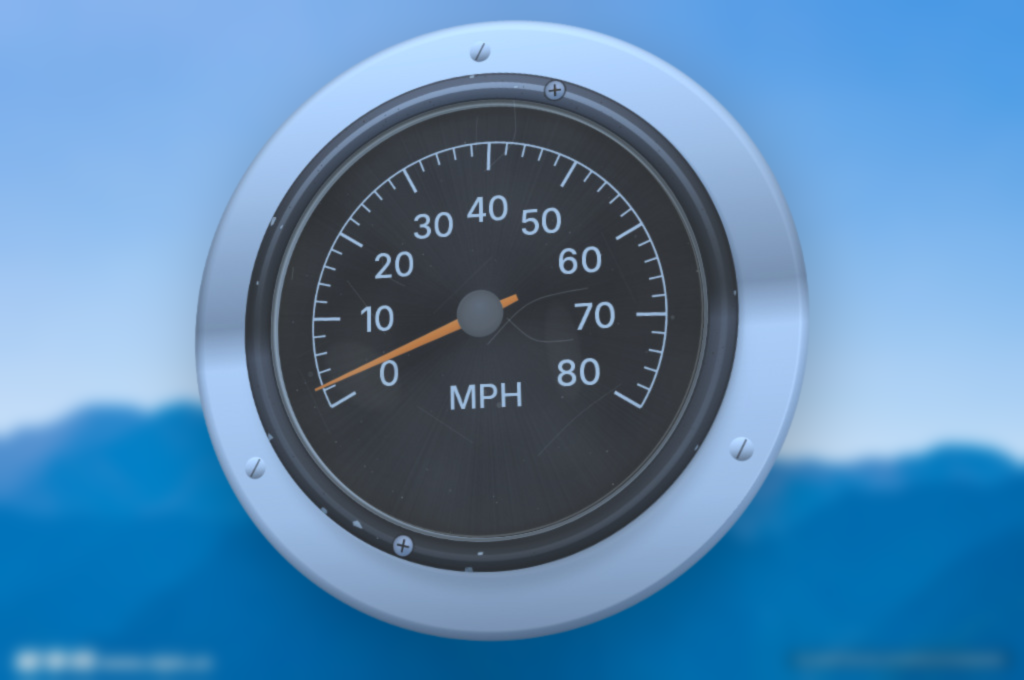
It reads 2 mph
